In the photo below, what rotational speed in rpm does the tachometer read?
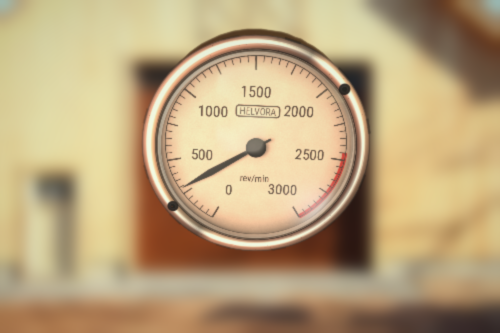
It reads 300 rpm
